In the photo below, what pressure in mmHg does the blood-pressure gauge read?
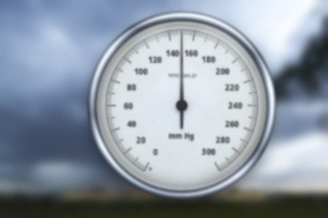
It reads 150 mmHg
